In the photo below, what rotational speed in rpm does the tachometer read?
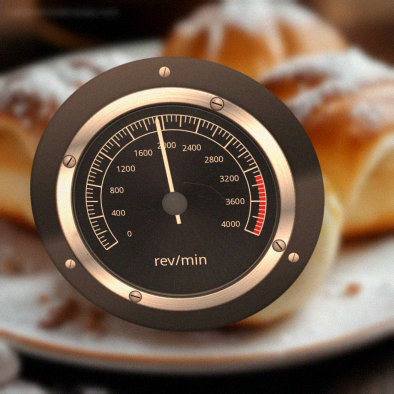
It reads 1950 rpm
